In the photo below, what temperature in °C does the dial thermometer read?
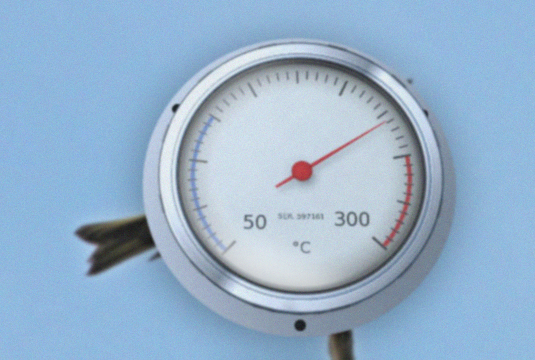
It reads 230 °C
